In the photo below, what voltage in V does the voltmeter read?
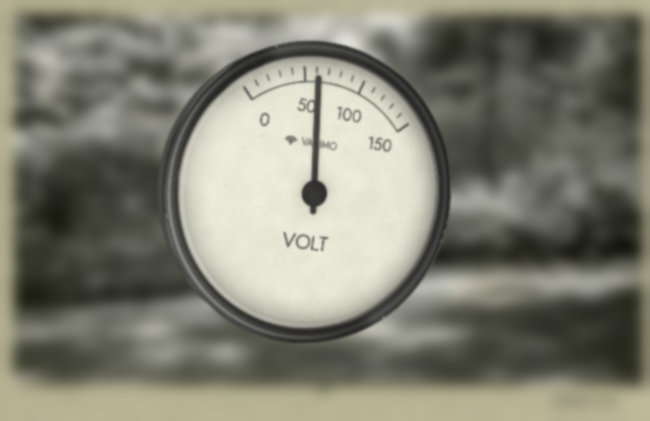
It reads 60 V
